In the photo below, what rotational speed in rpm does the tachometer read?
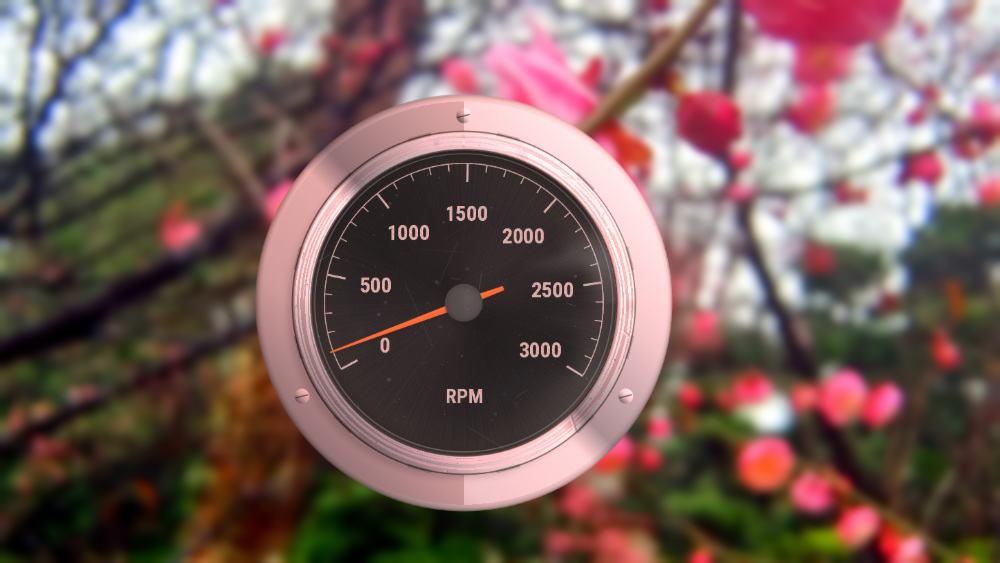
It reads 100 rpm
